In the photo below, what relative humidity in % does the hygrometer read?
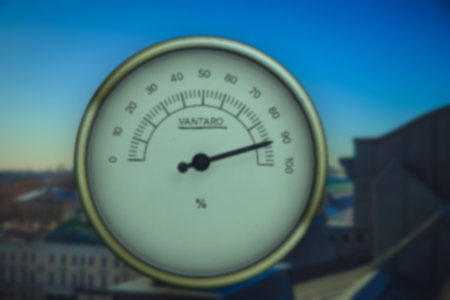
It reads 90 %
